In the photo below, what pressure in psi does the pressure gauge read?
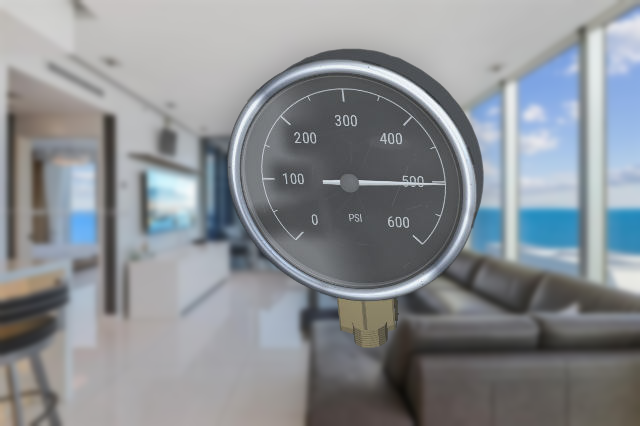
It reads 500 psi
